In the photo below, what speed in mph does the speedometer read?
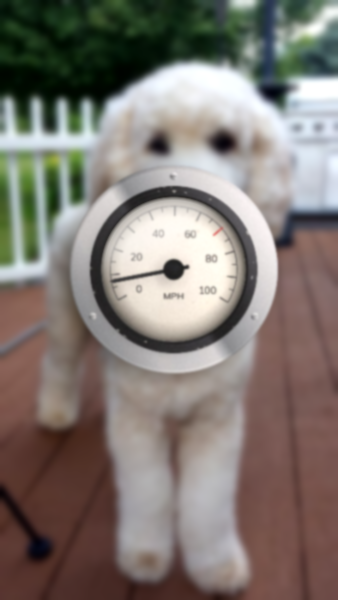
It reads 7.5 mph
